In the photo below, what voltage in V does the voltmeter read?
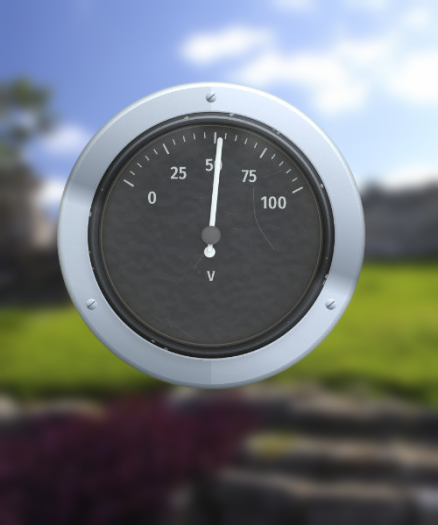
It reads 52.5 V
